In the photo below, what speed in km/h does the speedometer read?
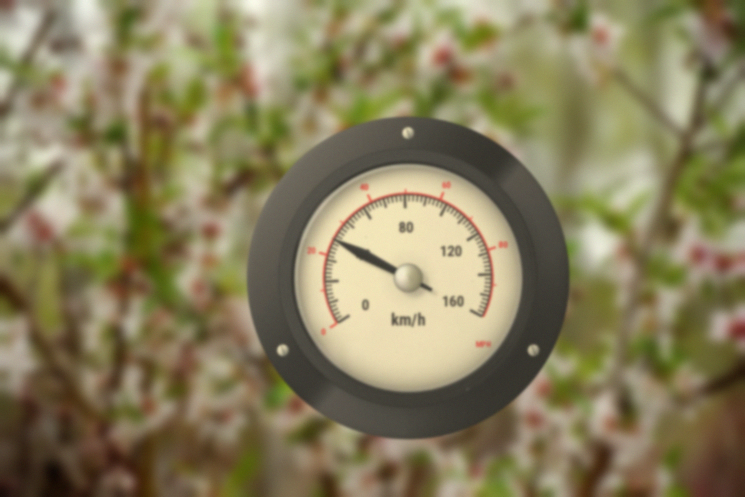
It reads 40 km/h
